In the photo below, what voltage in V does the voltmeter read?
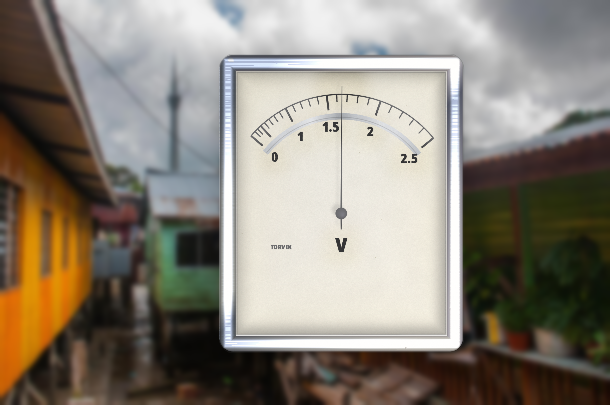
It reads 1.65 V
